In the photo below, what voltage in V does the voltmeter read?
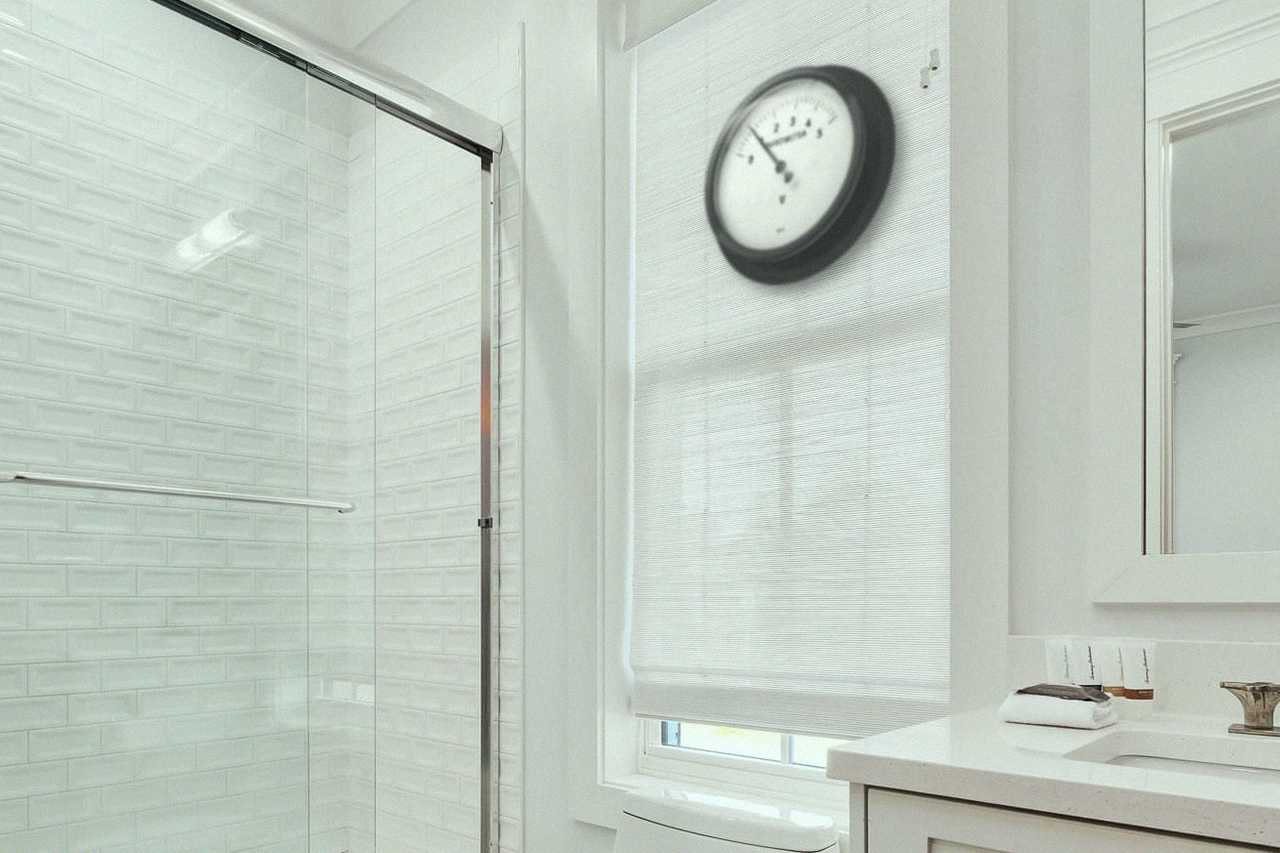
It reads 1 V
